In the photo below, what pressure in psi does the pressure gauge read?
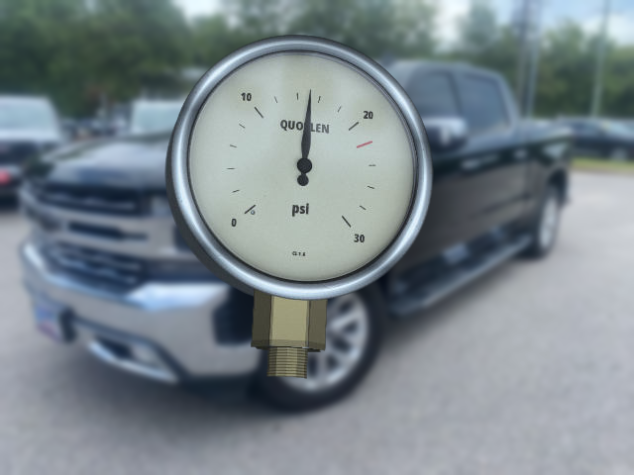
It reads 15 psi
